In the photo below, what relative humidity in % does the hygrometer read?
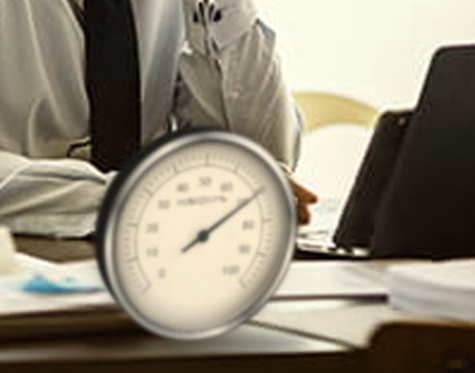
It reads 70 %
